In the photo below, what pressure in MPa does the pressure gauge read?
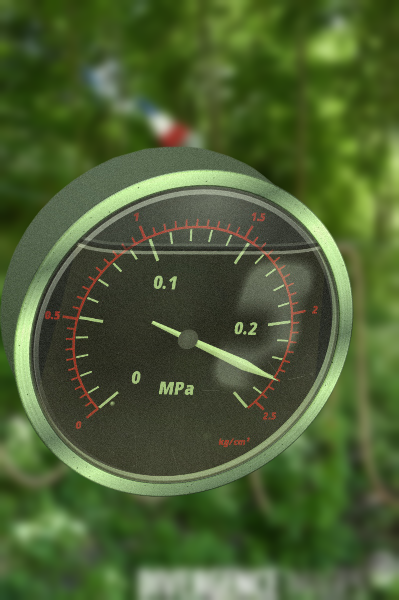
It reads 0.23 MPa
